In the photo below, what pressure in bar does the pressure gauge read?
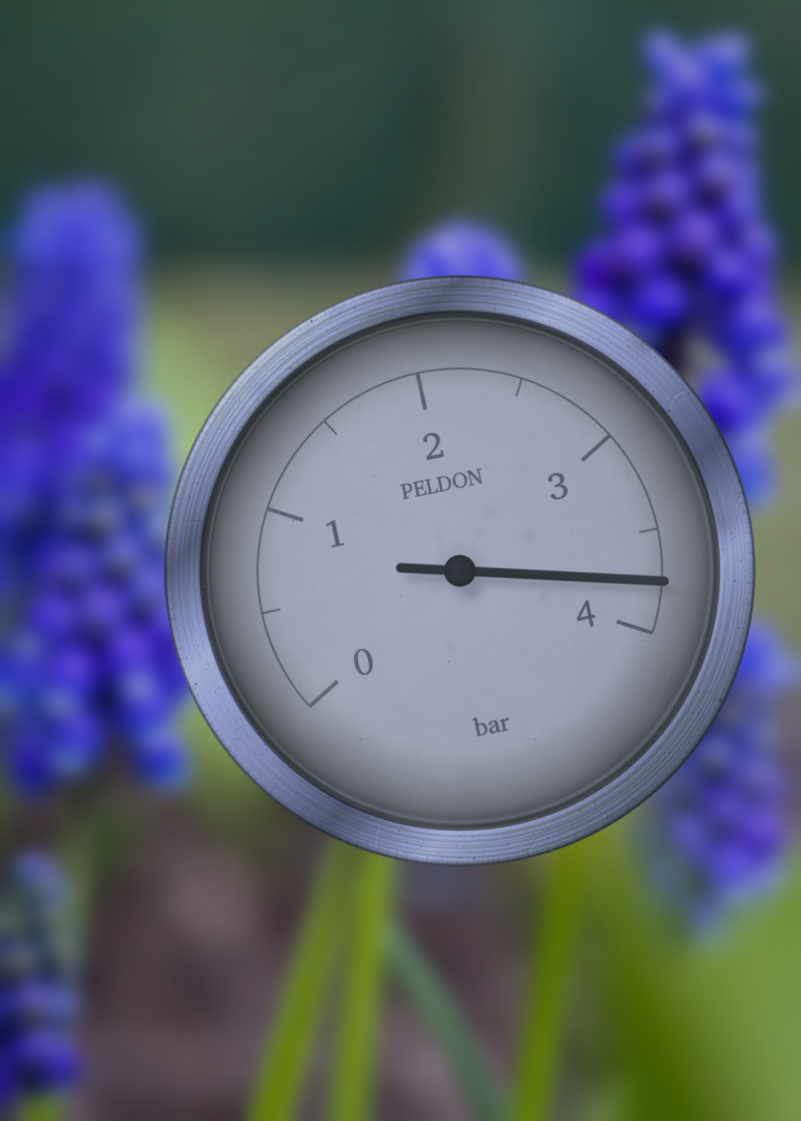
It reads 3.75 bar
